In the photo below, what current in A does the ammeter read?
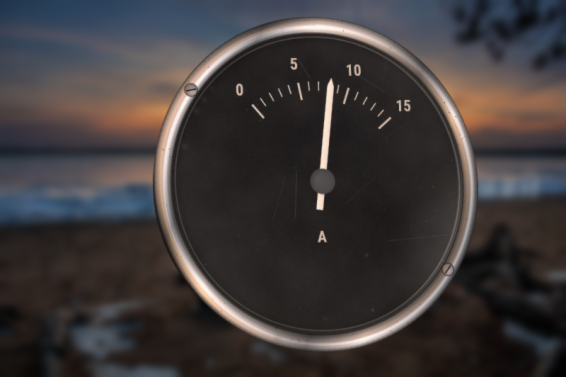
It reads 8 A
